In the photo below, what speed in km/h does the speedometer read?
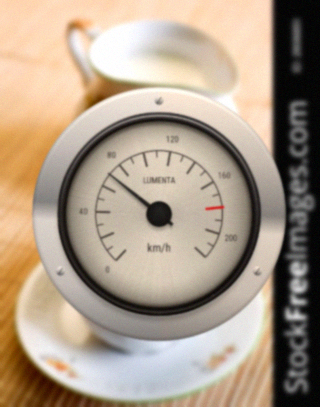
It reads 70 km/h
